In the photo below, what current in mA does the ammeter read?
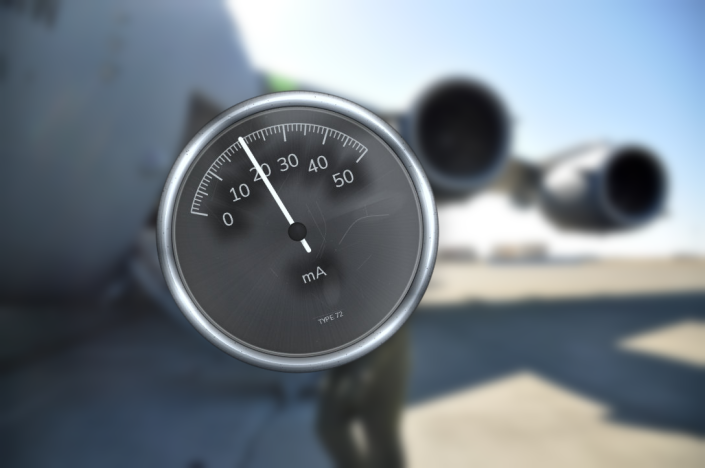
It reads 20 mA
